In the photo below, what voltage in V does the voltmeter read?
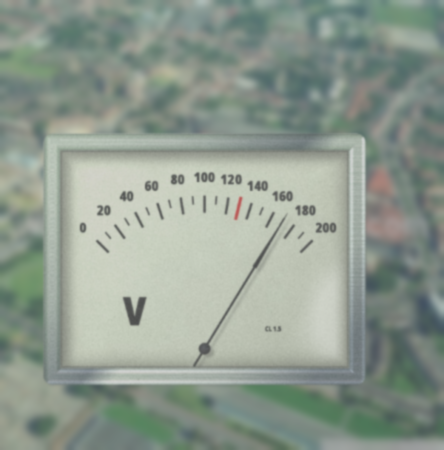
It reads 170 V
